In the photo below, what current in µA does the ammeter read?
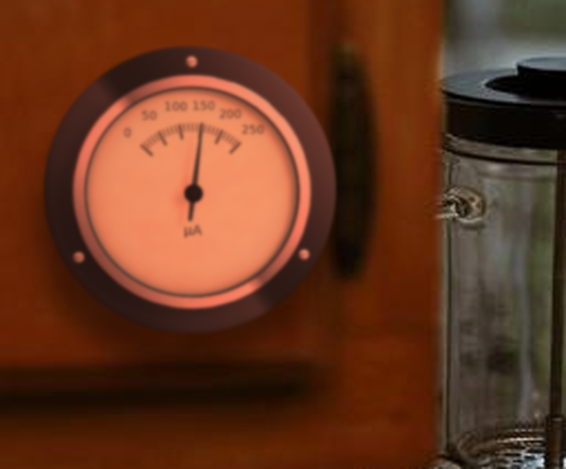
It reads 150 µA
